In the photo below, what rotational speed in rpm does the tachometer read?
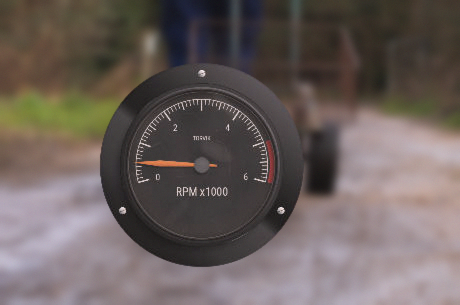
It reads 500 rpm
